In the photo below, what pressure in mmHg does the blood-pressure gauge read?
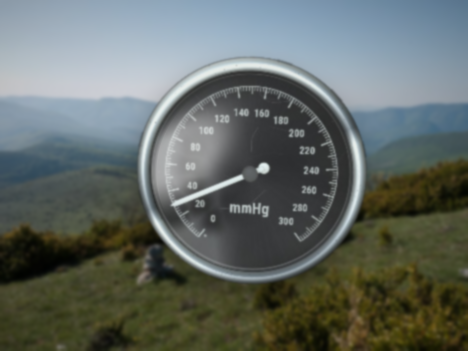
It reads 30 mmHg
